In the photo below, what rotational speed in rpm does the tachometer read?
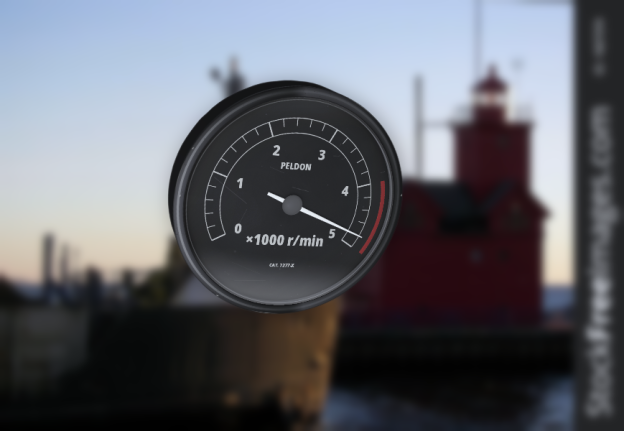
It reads 4800 rpm
